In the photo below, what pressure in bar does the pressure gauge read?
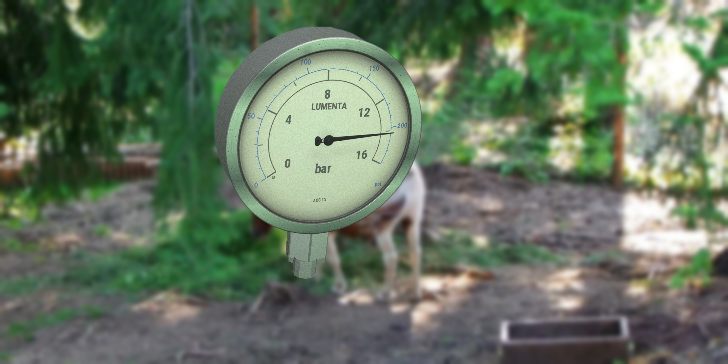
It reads 14 bar
